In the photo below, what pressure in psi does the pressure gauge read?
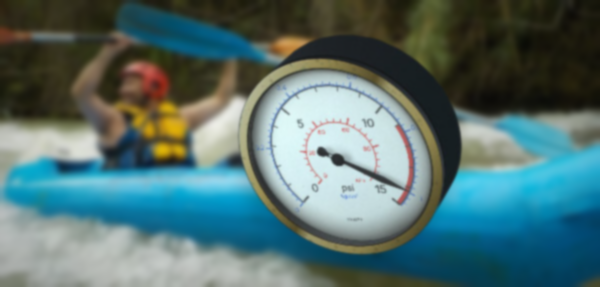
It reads 14 psi
